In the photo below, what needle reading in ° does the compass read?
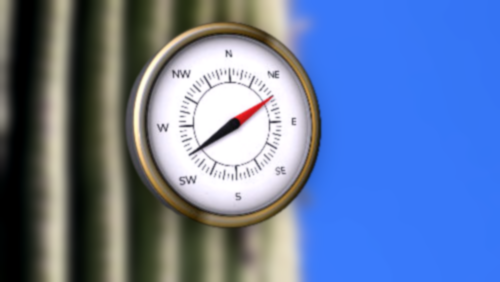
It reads 60 °
